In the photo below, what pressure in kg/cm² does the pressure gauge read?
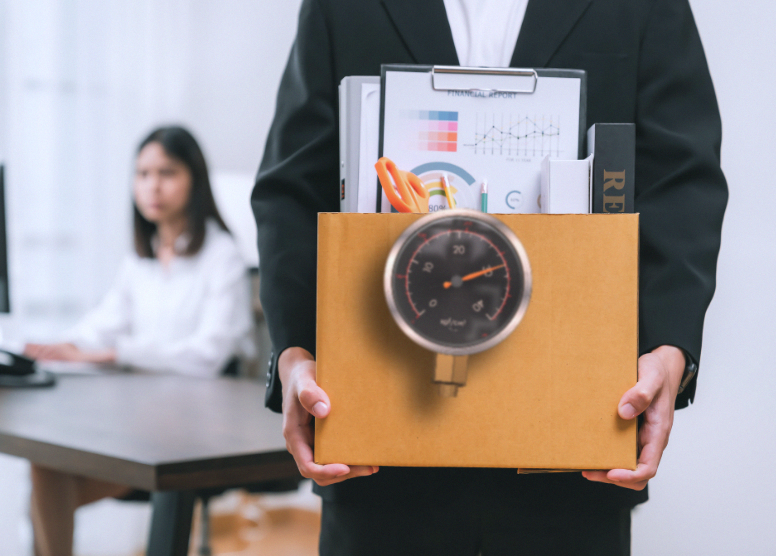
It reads 30 kg/cm²
